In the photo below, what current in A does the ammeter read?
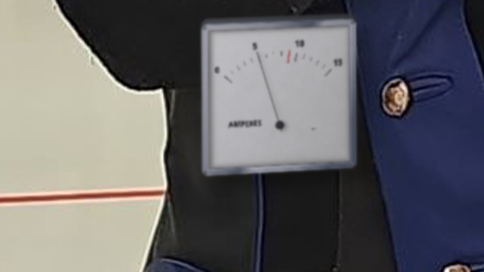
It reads 5 A
